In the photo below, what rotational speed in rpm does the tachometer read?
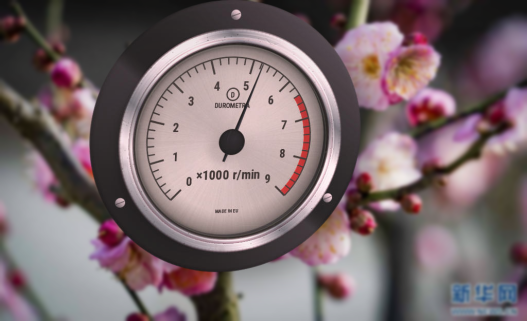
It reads 5200 rpm
